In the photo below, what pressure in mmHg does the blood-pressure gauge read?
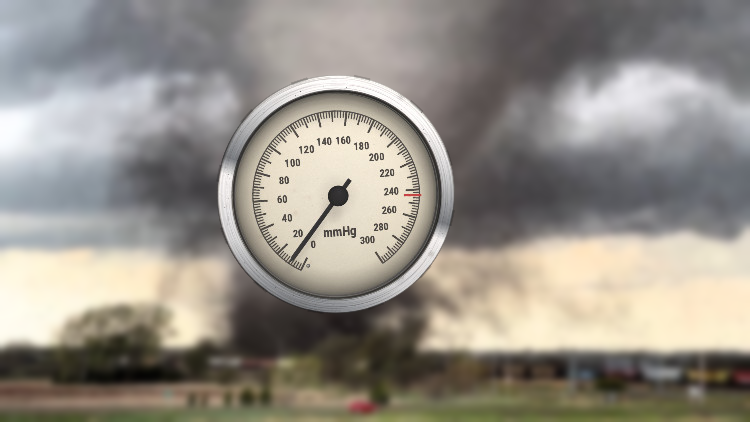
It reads 10 mmHg
